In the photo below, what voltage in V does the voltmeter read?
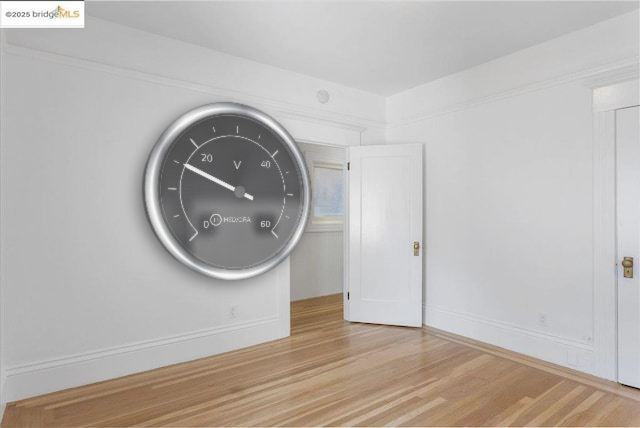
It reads 15 V
